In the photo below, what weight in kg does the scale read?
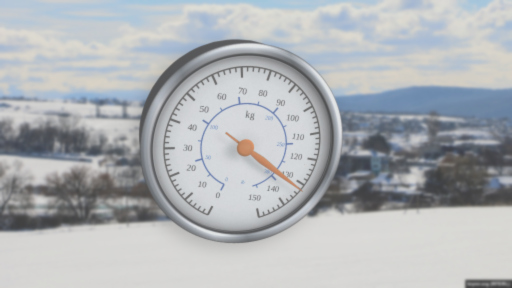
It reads 132 kg
